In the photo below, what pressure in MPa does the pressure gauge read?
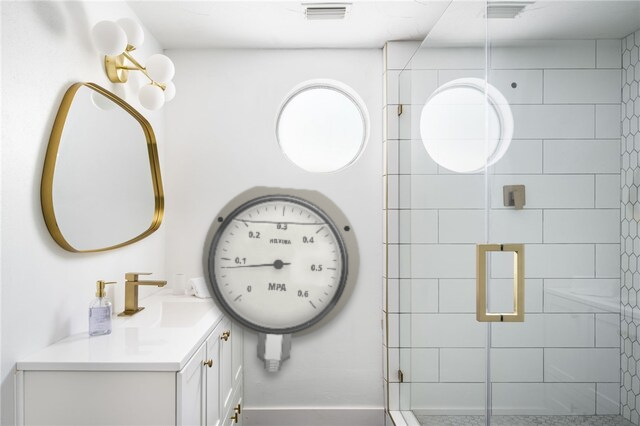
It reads 0.08 MPa
